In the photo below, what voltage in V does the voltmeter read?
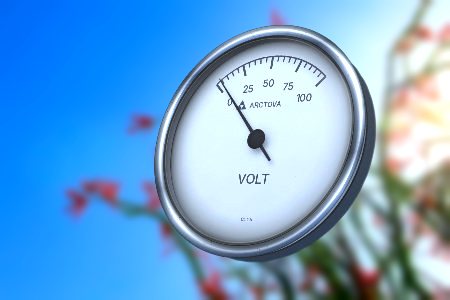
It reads 5 V
